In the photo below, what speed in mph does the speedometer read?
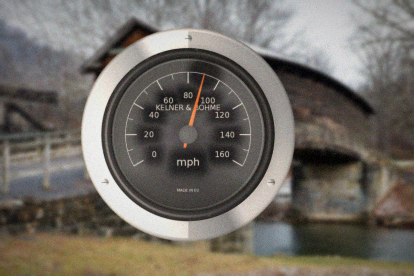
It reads 90 mph
